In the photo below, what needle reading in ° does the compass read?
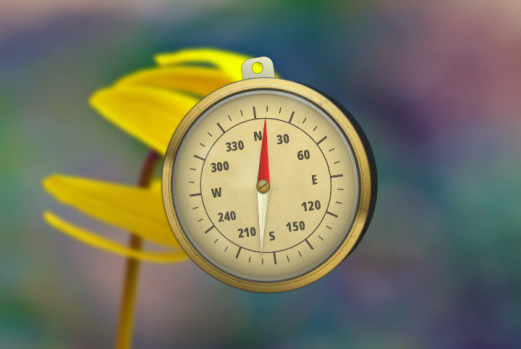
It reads 10 °
